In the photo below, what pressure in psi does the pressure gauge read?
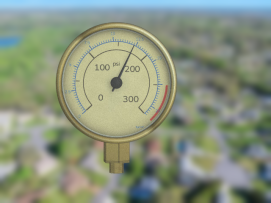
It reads 175 psi
